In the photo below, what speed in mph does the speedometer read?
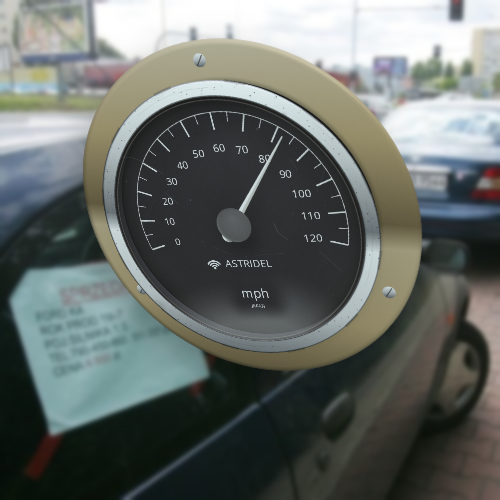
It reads 82.5 mph
